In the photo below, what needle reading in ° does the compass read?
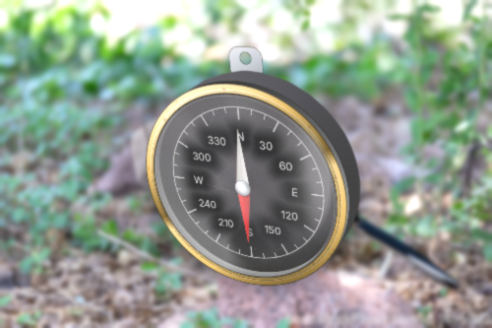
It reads 180 °
